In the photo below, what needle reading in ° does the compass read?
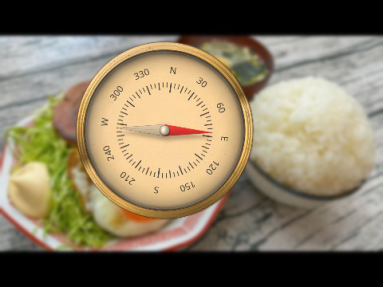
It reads 85 °
